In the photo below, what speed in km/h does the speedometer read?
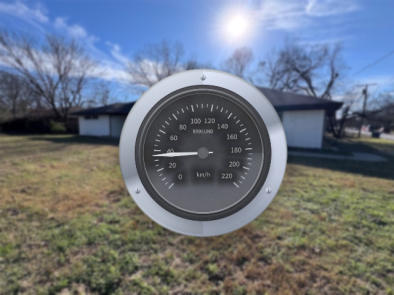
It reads 35 km/h
